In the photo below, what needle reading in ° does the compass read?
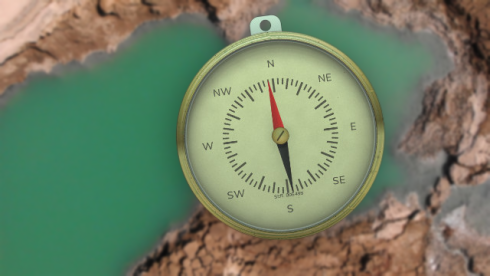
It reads 355 °
